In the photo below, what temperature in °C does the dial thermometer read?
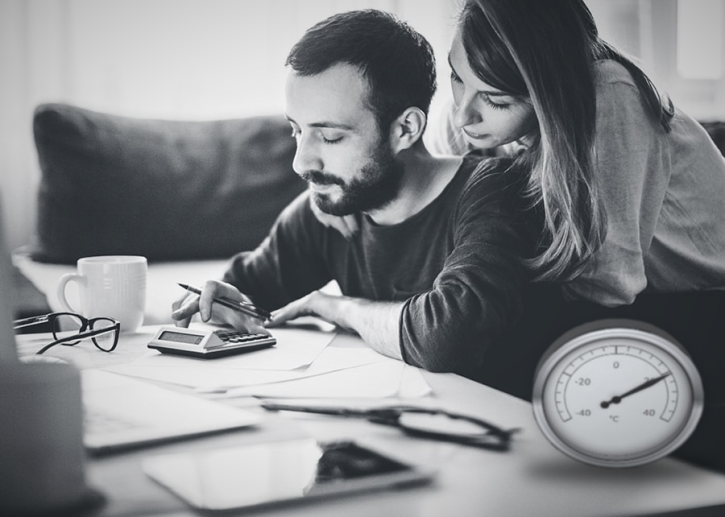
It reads 20 °C
